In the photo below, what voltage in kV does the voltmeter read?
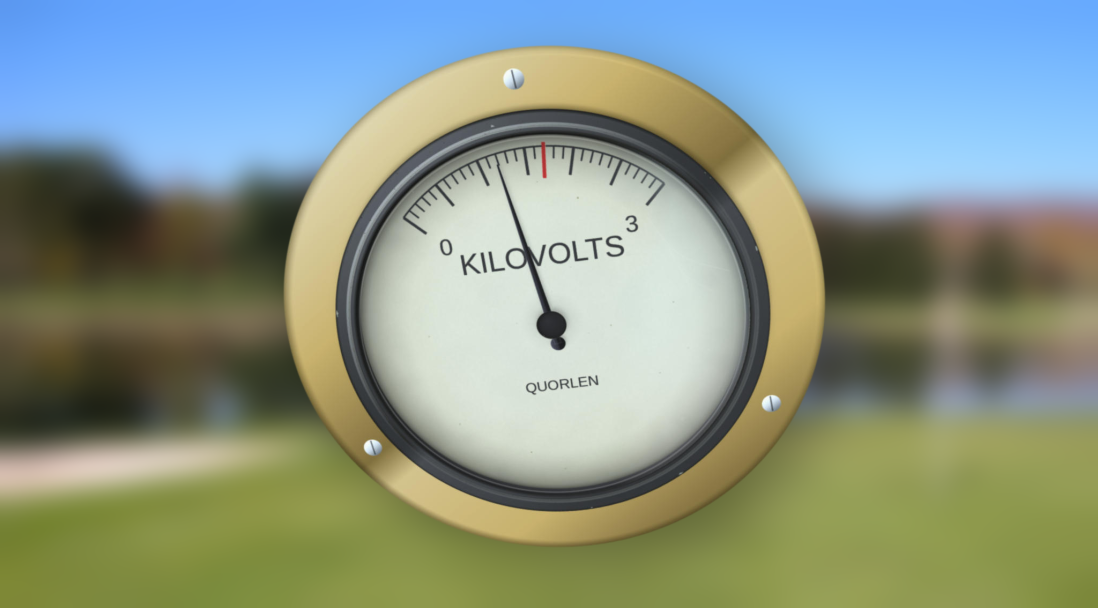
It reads 1.2 kV
